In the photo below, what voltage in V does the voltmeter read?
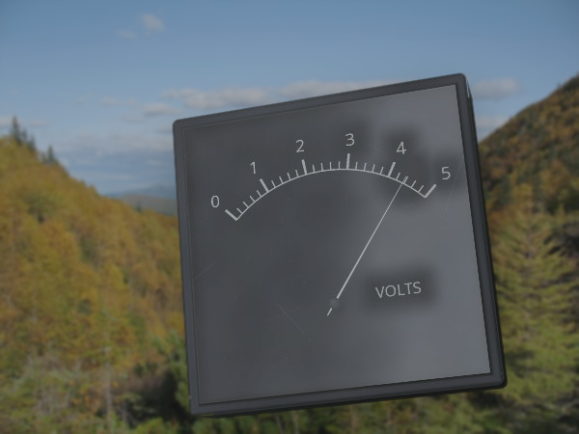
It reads 4.4 V
